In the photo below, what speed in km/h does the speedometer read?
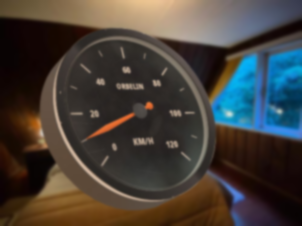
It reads 10 km/h
